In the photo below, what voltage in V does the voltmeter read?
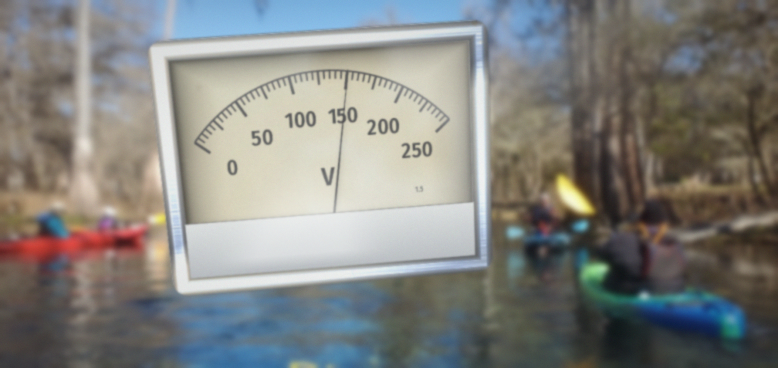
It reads 150 V
